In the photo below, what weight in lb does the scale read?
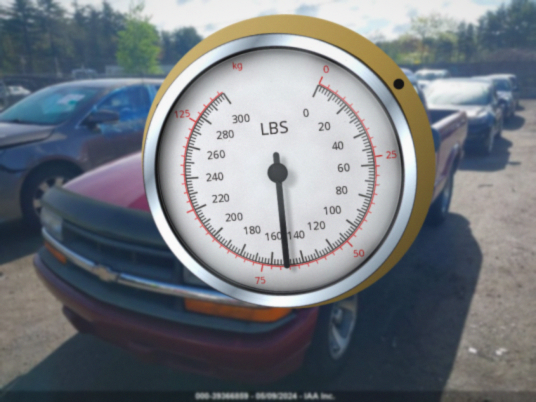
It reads 150 lb
